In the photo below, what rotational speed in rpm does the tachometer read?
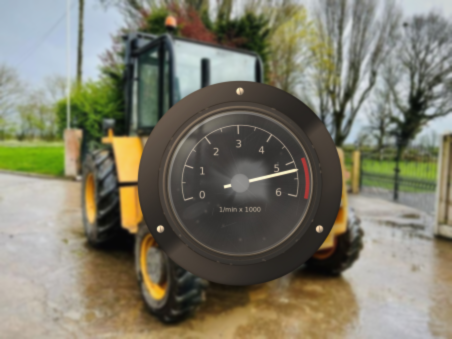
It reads 5250 rpm
